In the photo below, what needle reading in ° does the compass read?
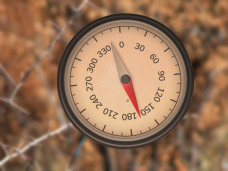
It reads 165 °
